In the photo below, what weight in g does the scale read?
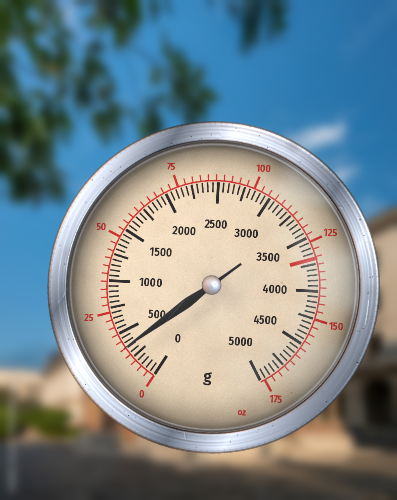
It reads 350 g
